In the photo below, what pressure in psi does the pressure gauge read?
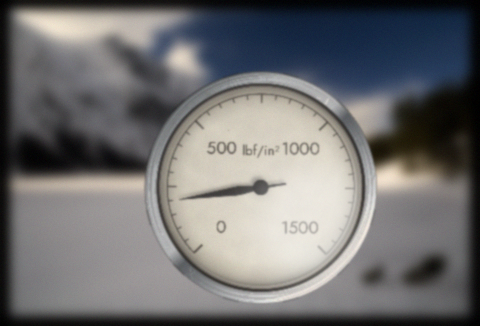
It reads 200 psi
